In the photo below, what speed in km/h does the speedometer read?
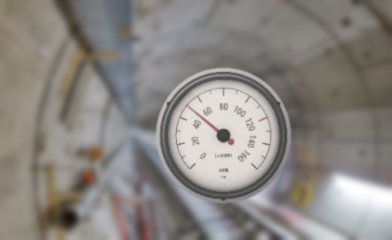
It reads 50 km/h
